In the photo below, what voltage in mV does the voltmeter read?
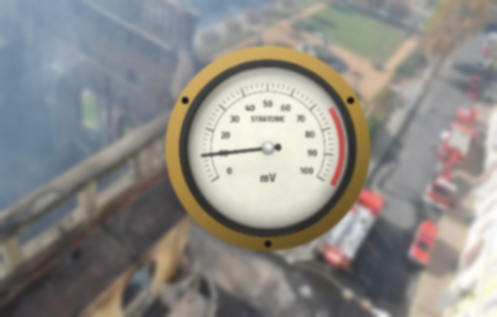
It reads 10 mV
